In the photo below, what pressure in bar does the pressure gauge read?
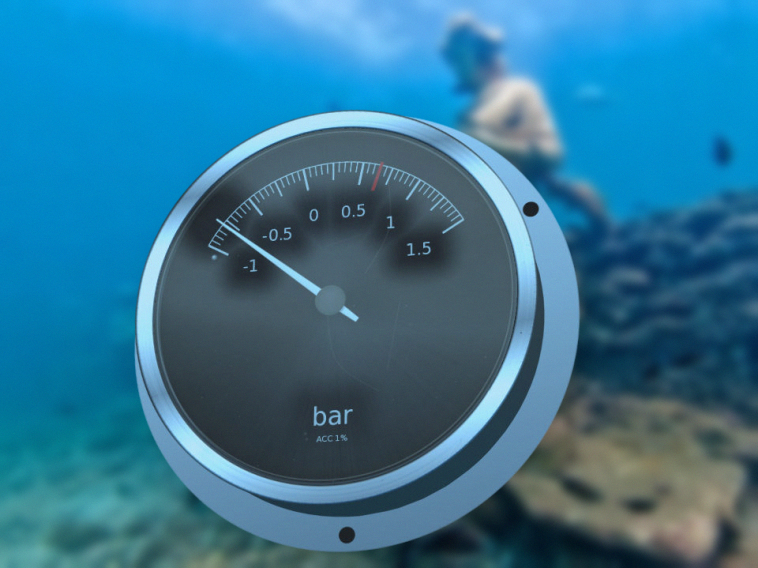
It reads -0.8 bar
